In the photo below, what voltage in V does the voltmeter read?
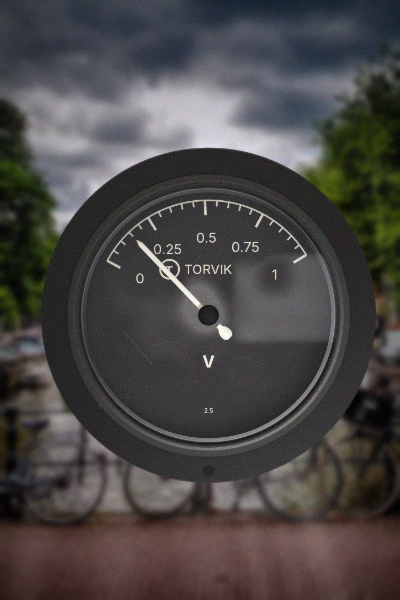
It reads 0.15 V
